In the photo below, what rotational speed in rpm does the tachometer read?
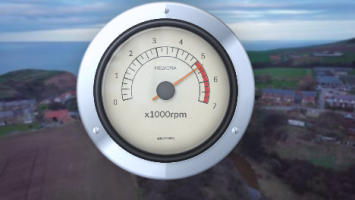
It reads 5250 rpm
